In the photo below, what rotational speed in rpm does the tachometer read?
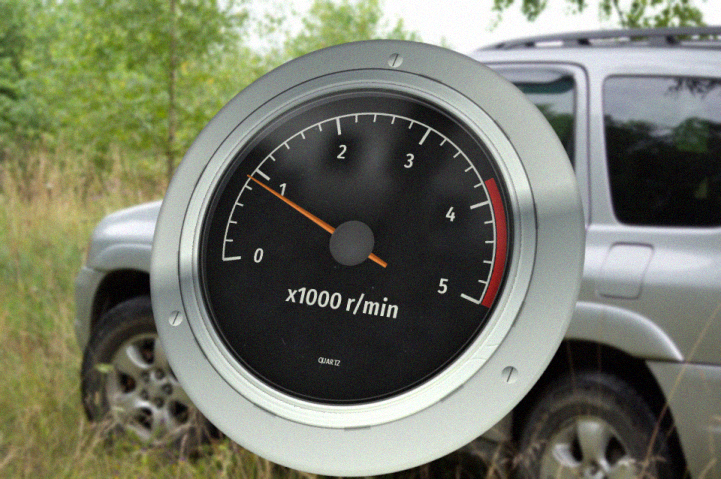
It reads 900 rpm
